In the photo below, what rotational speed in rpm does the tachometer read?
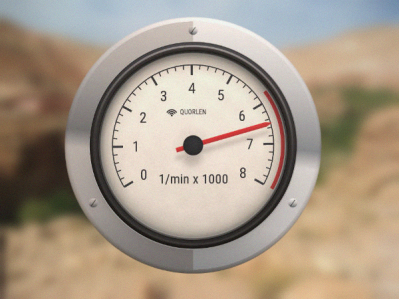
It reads 6500 rpm
